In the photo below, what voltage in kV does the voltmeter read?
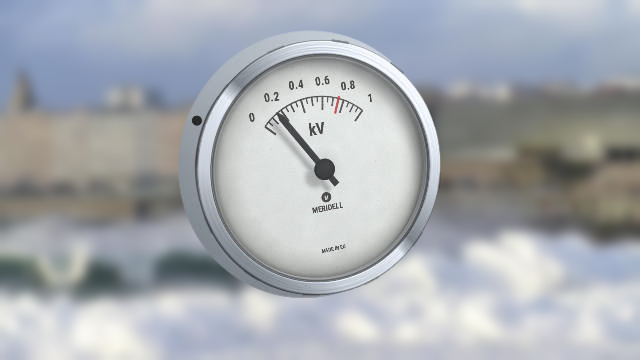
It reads 0.15 kV
